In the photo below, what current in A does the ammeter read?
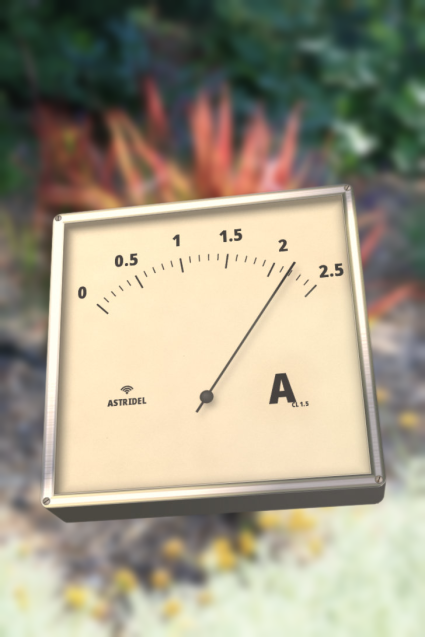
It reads 2.2 A
